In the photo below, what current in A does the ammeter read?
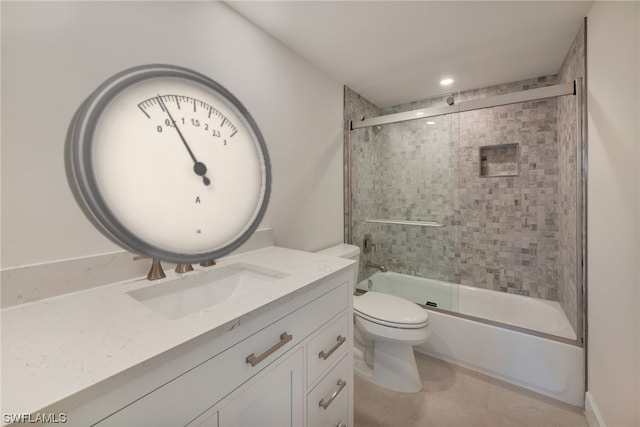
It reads 0.5 A
